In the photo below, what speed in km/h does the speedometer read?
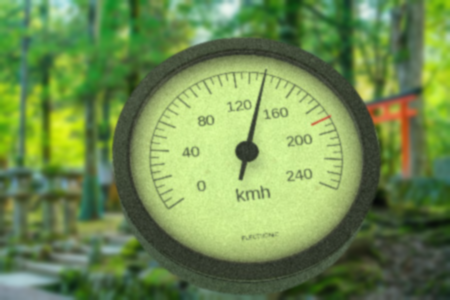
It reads 140 km/h
